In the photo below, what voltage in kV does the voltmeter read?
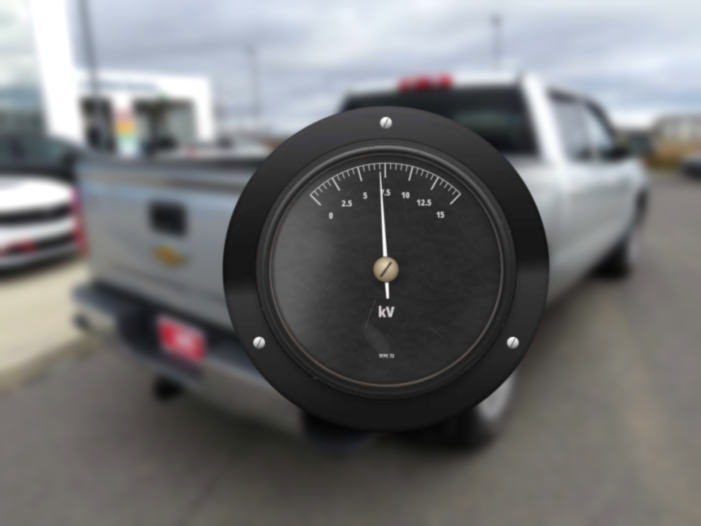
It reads 7 kV
